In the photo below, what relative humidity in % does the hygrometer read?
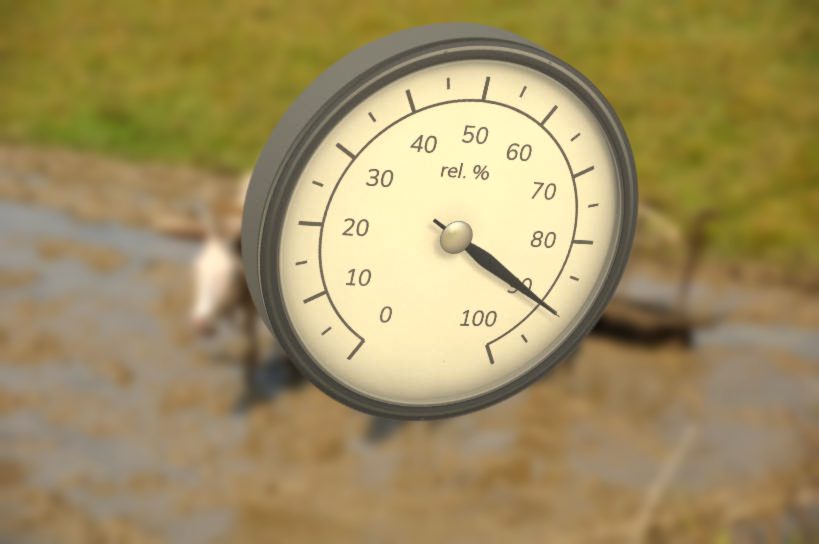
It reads 90 %
